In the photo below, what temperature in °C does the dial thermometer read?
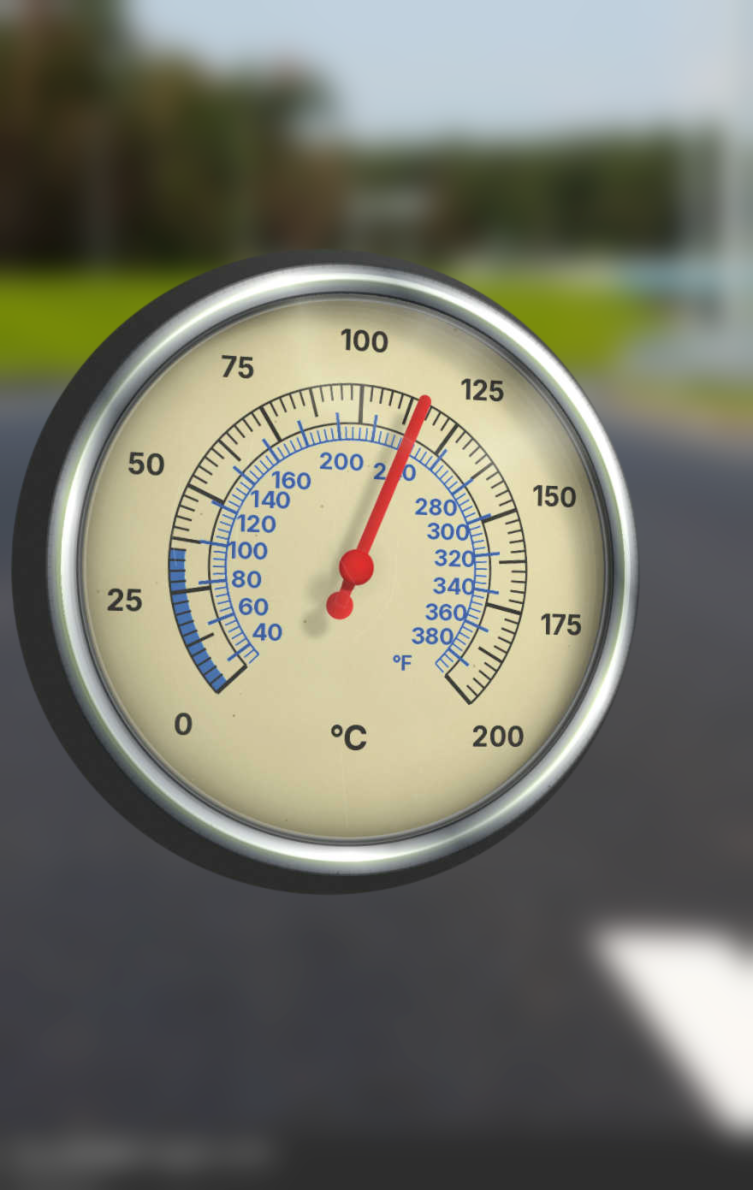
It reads 115 °C
